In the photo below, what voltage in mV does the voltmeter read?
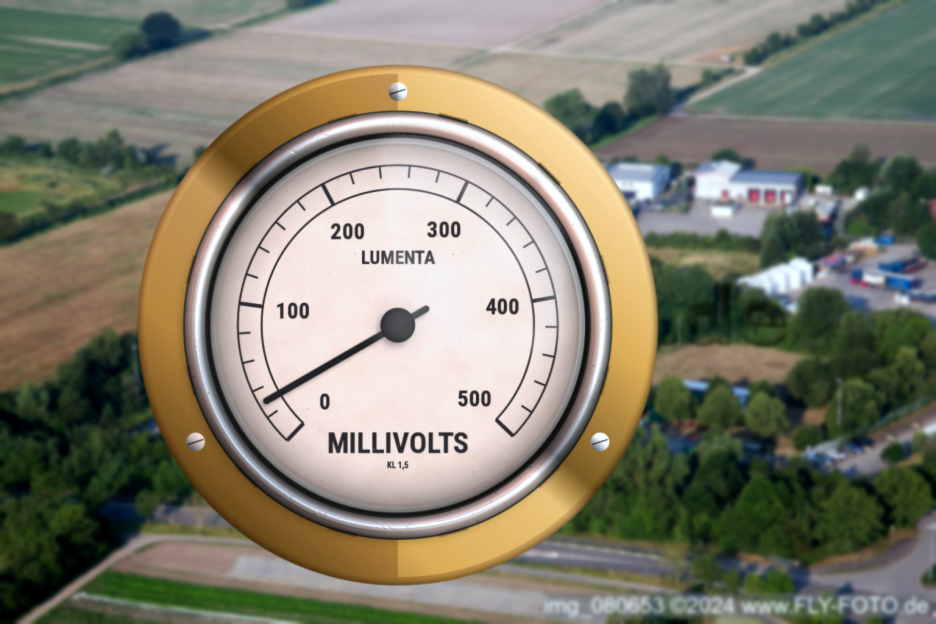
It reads 30 mV
